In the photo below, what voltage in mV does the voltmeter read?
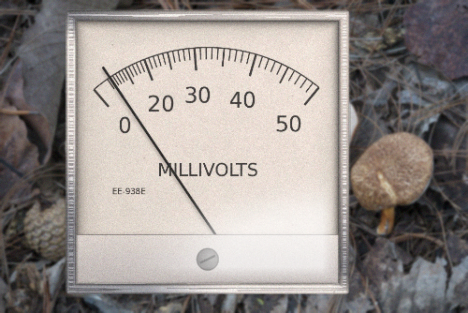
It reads 10 mV
